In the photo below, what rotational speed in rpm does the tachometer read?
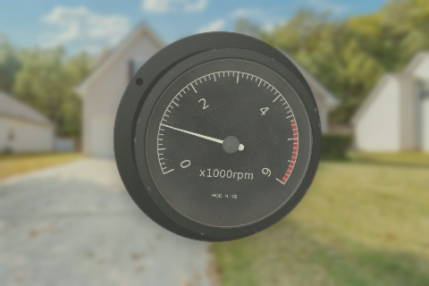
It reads 1000 rpm
